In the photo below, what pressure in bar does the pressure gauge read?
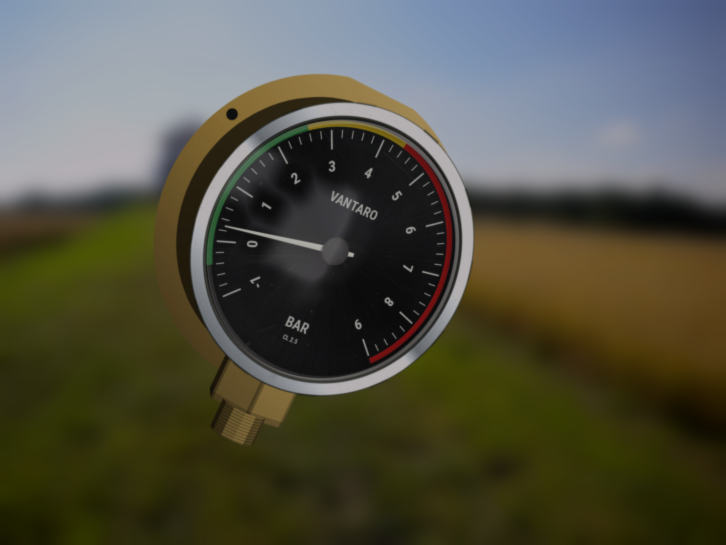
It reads 0.3 bar
